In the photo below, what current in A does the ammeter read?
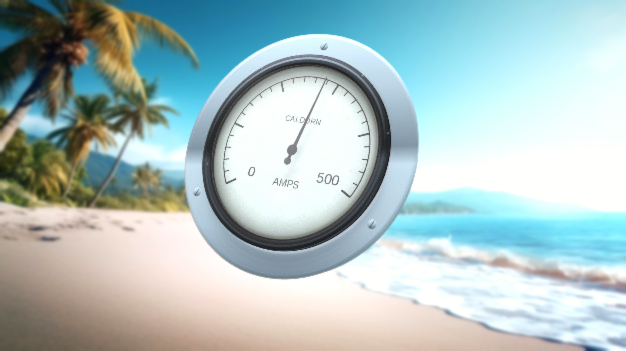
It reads 280 A
